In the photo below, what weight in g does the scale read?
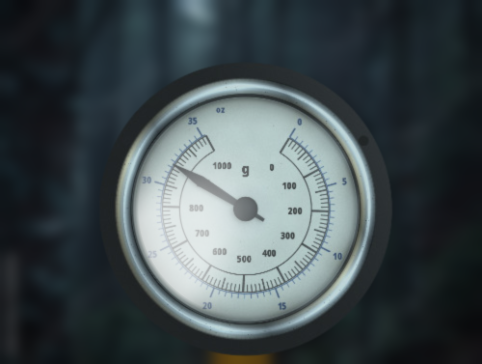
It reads 900 g
